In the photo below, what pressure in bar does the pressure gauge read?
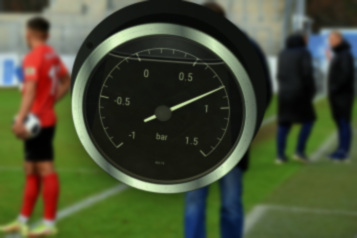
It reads 0.8 bar
